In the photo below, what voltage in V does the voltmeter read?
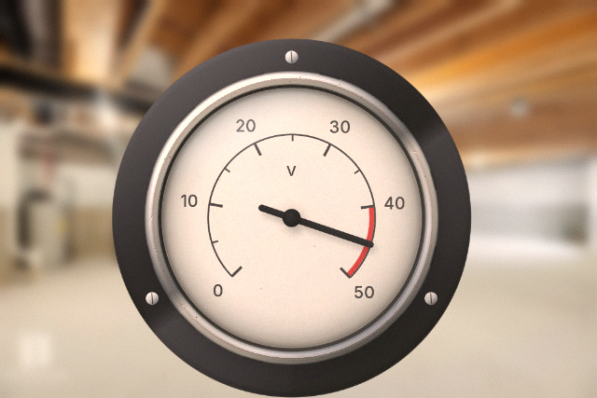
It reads 45 V
